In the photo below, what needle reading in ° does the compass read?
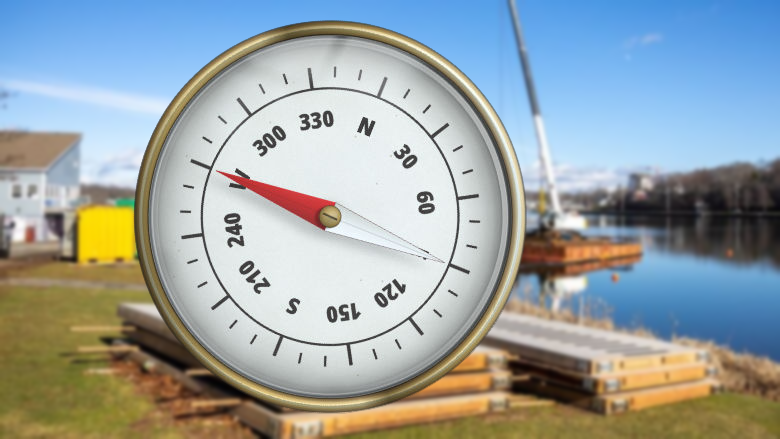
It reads 270 °
